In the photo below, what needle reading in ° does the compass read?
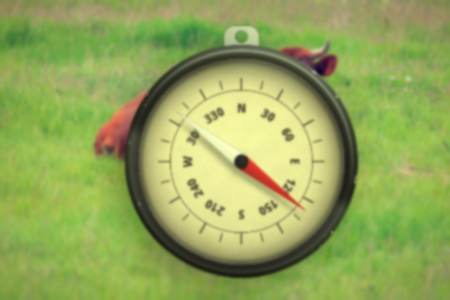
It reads 127.5 °
